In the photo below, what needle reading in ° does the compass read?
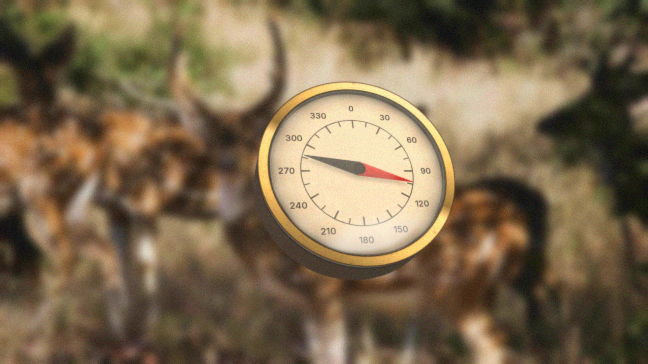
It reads 105 °
